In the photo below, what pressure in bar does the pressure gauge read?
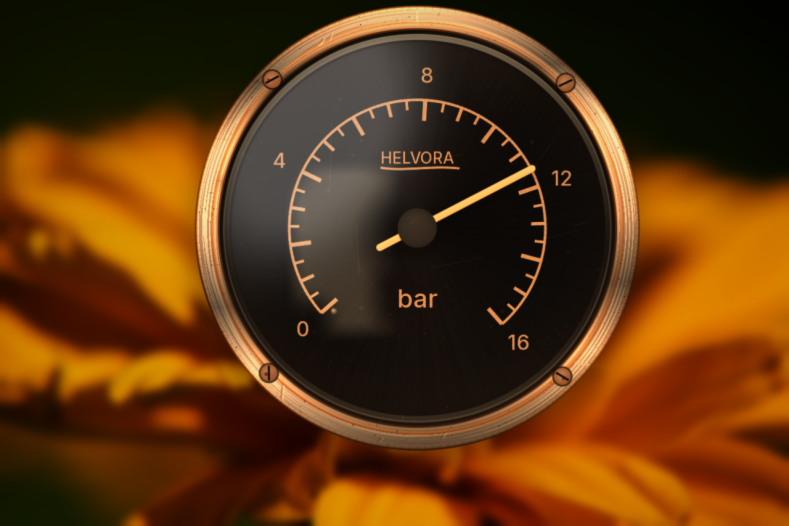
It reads 11.5 bar
